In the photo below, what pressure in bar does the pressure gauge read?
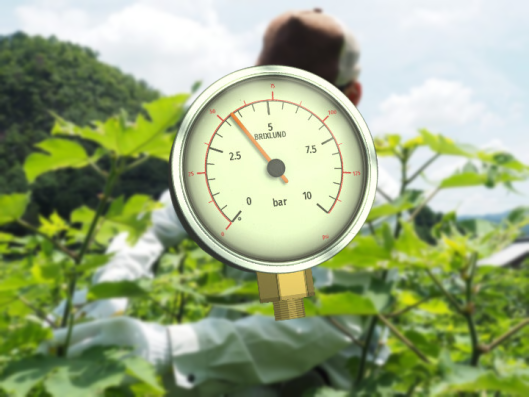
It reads 3.75 bar
